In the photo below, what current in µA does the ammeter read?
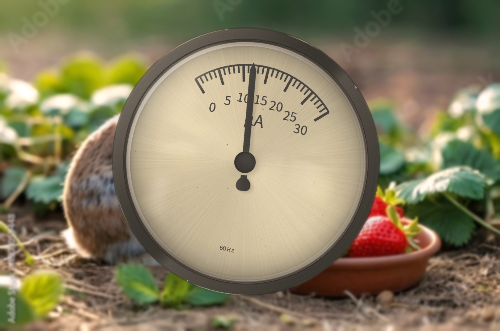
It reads 12 µA
